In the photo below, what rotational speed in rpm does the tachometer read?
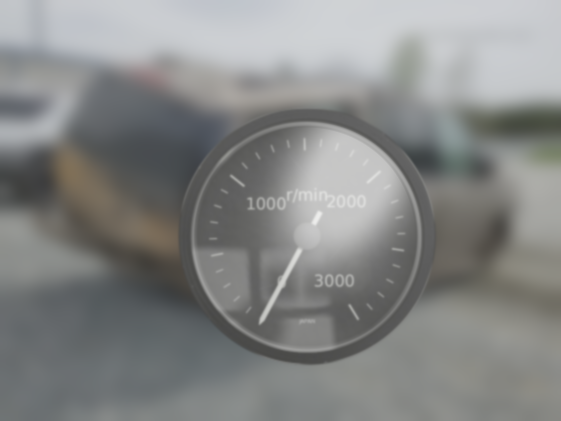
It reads 0 rpm
